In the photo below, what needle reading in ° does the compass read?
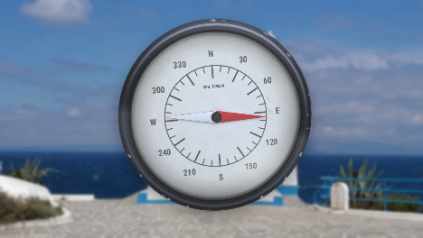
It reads 95 °
